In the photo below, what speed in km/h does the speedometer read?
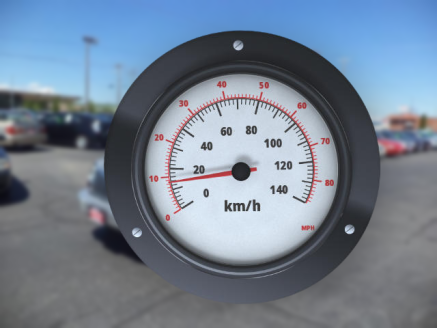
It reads 14 km/h
